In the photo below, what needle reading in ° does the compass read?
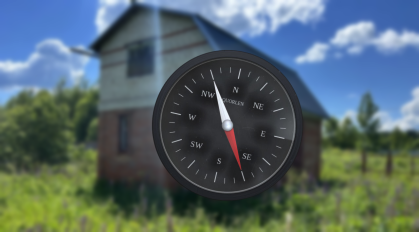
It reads 150 °
